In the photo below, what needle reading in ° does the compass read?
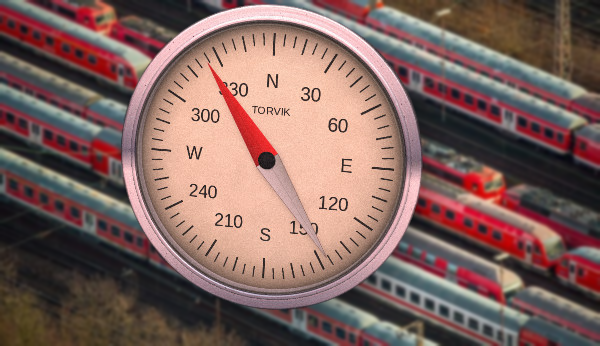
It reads 325 °
